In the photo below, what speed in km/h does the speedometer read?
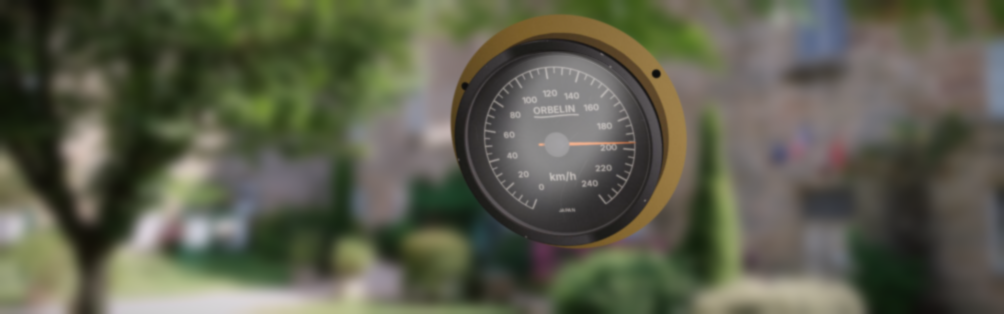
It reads 195 km/h
